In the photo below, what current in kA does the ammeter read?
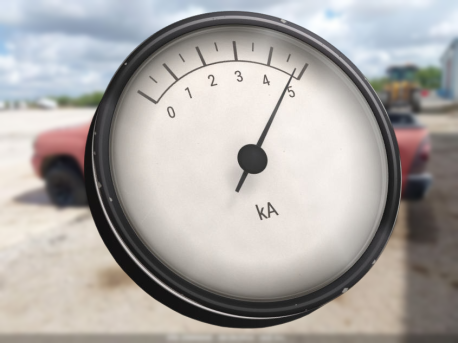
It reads 4.75 kA
